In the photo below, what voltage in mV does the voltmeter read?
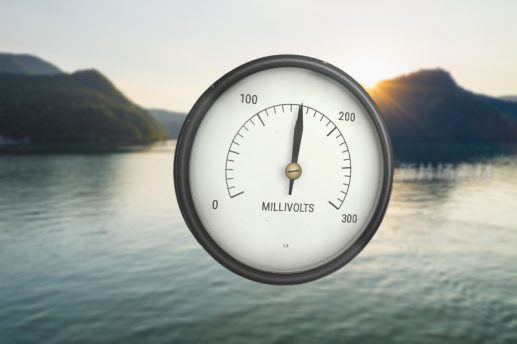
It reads 150 mV
